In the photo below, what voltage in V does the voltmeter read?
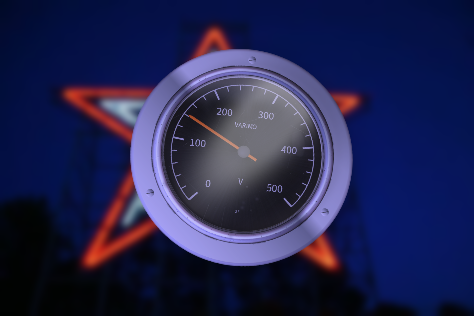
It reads 140 V
